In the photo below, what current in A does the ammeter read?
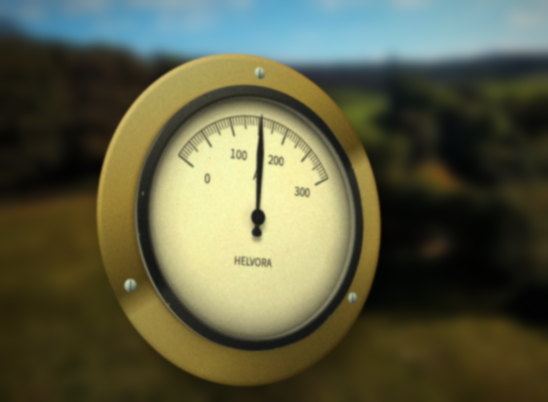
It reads 150 A
